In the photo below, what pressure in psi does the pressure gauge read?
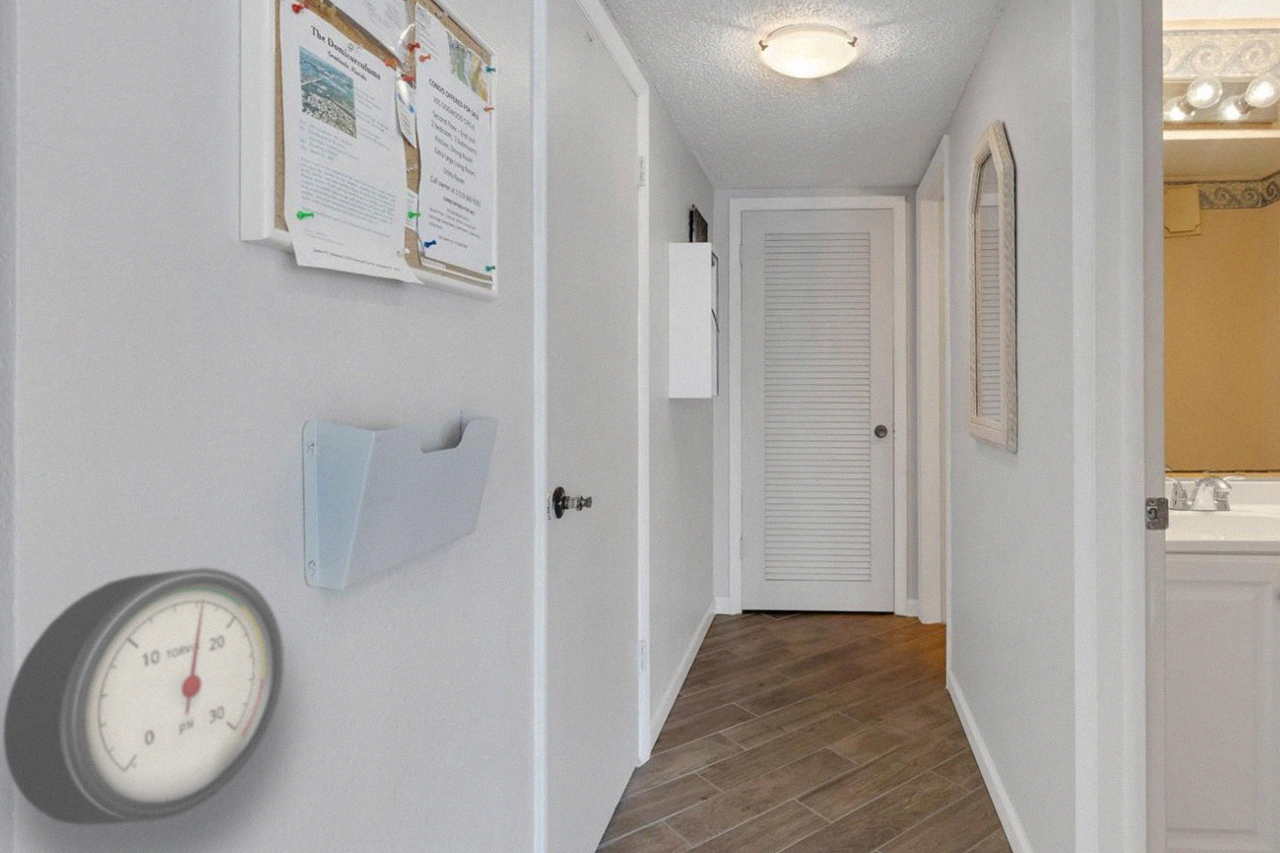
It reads 16 psi
